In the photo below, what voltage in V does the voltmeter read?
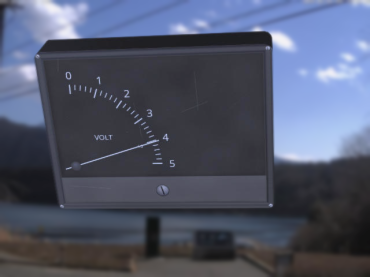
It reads 4 V
